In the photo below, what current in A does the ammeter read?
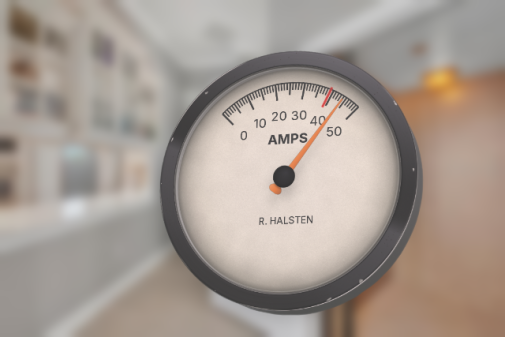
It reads 45 A
